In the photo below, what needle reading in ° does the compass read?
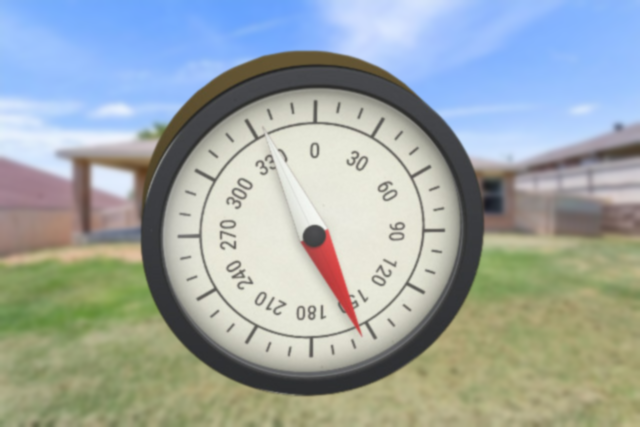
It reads 155 °
